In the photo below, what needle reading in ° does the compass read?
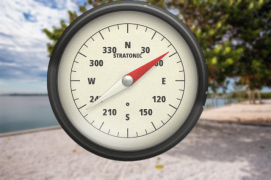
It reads 55 °
